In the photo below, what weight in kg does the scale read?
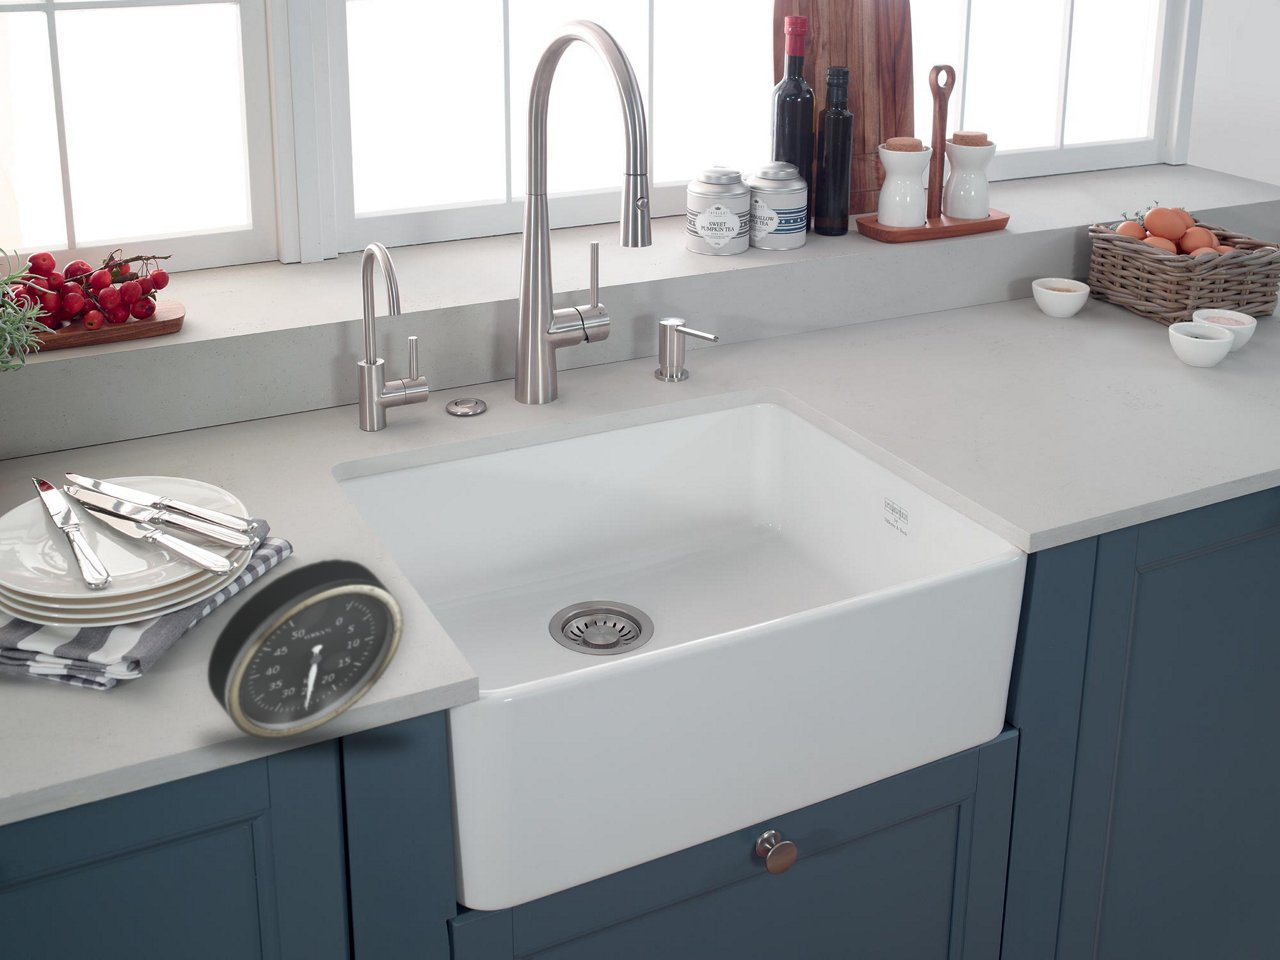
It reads 25 kg
